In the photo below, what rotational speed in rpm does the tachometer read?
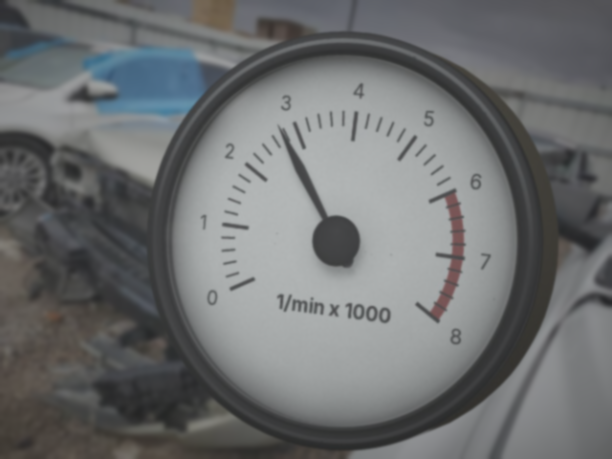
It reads 2800 rpm
